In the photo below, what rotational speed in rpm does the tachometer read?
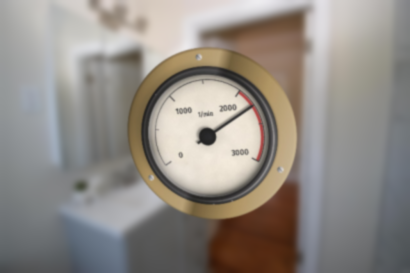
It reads 2250 rpm
